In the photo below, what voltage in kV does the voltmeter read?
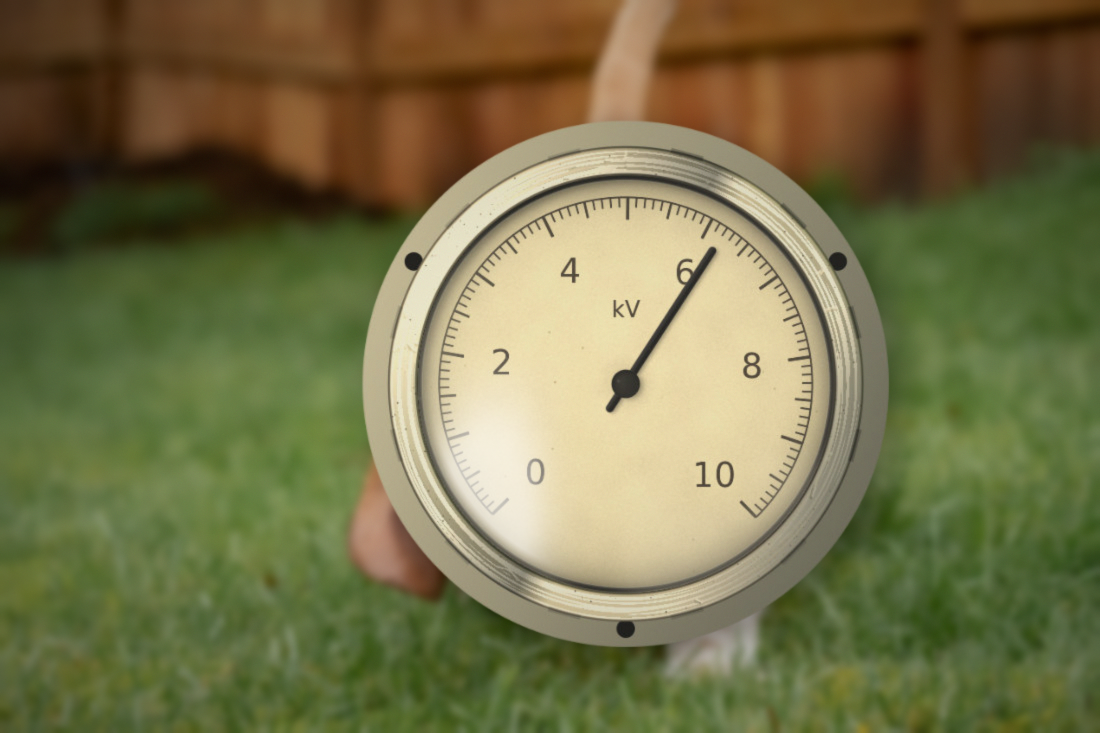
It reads 6.2 kV
